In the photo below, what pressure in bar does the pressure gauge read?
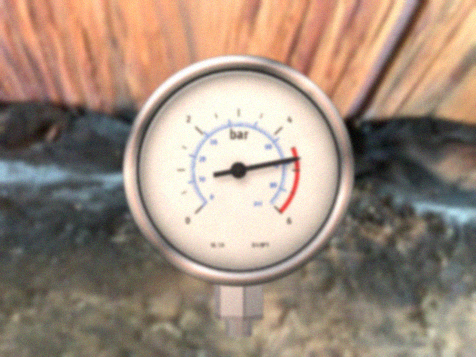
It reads 4.75 bar
